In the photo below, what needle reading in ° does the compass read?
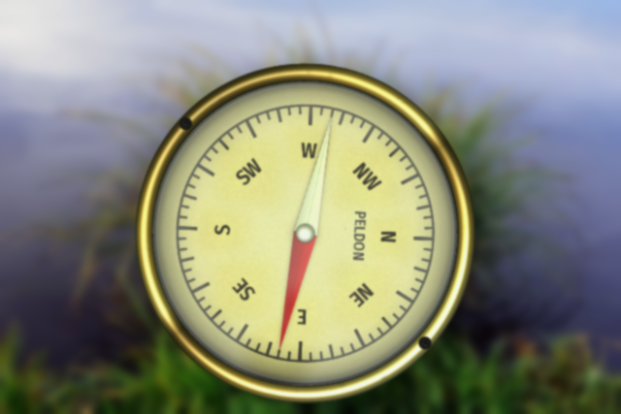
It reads 100 °
